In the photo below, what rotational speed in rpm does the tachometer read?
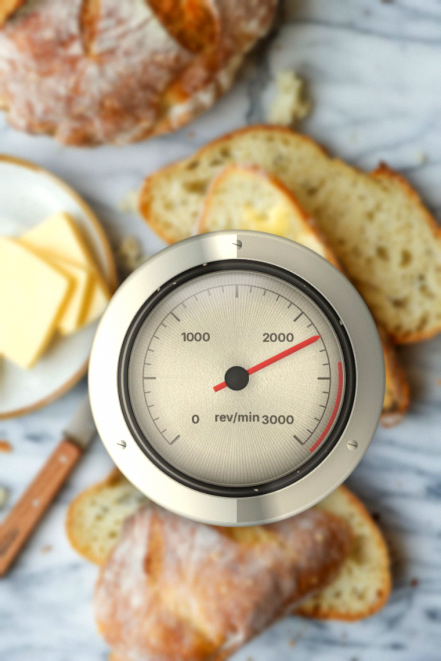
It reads 2200 rpm
